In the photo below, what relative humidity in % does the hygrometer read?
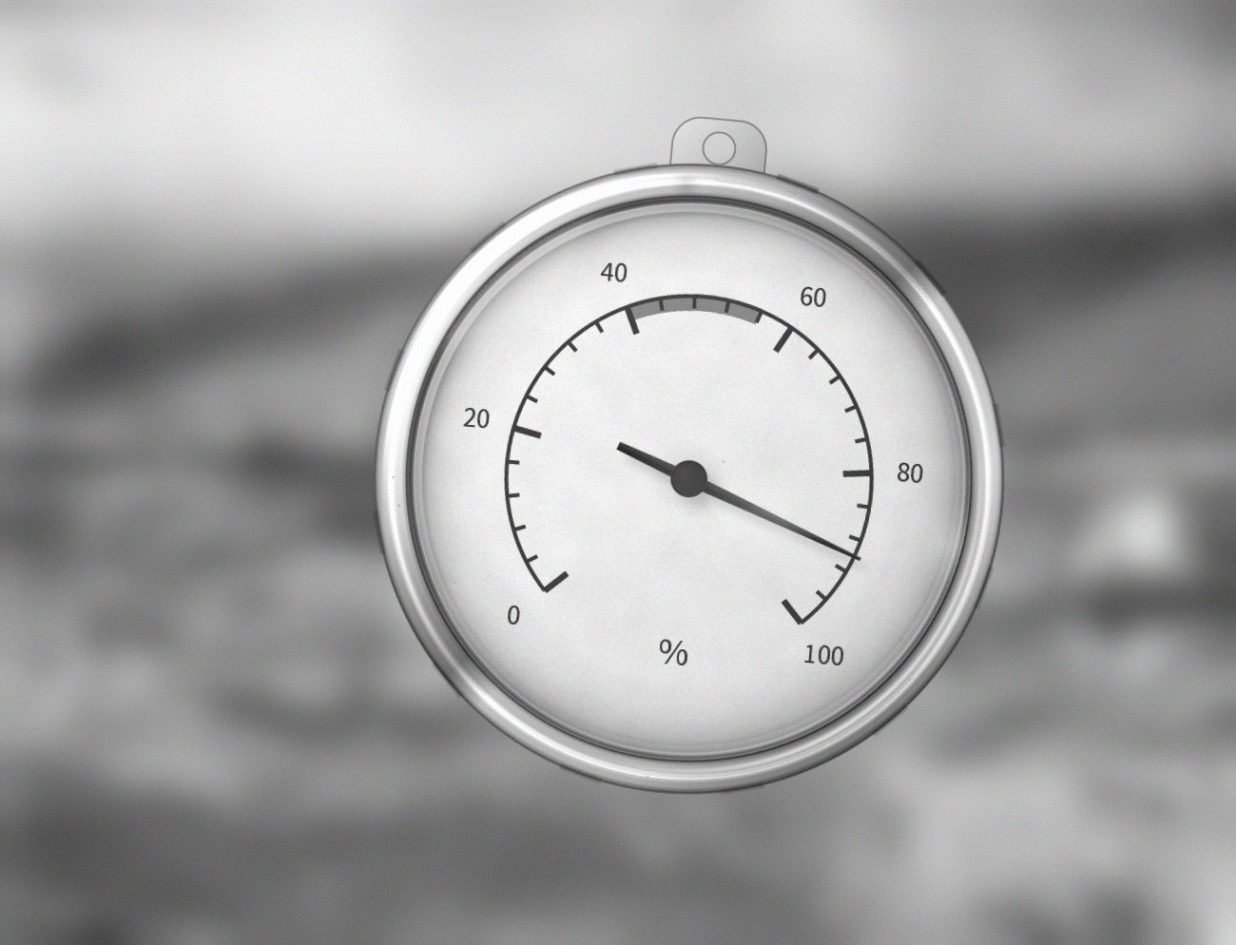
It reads 90 %
